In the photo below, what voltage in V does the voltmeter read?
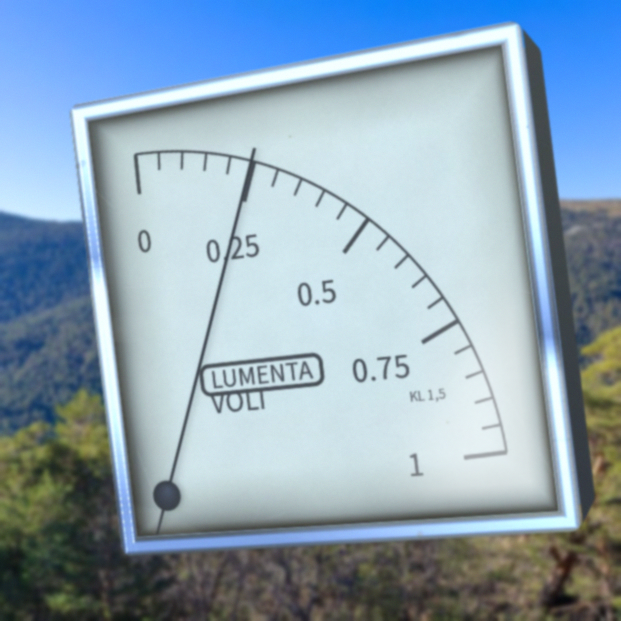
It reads 0.25 V
